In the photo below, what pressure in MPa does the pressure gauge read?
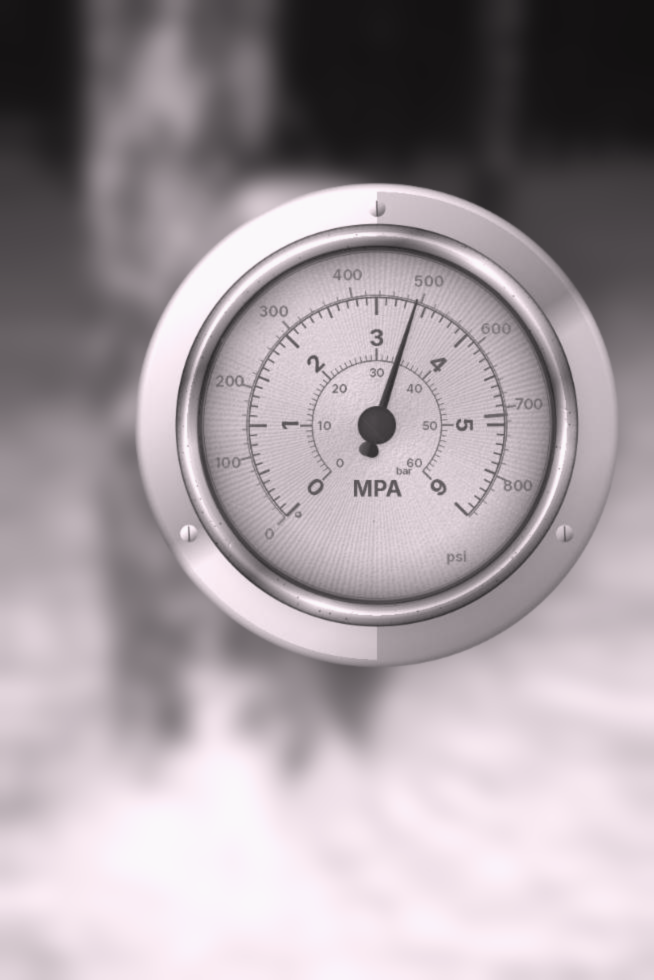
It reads 3.4 MPa
